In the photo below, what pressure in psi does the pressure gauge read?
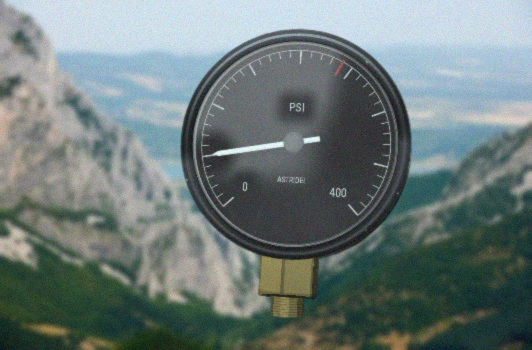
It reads 50 psi
